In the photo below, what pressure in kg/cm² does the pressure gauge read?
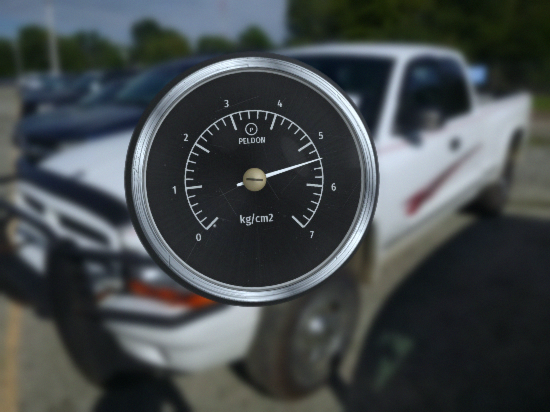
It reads 5.4 kg/cm²
